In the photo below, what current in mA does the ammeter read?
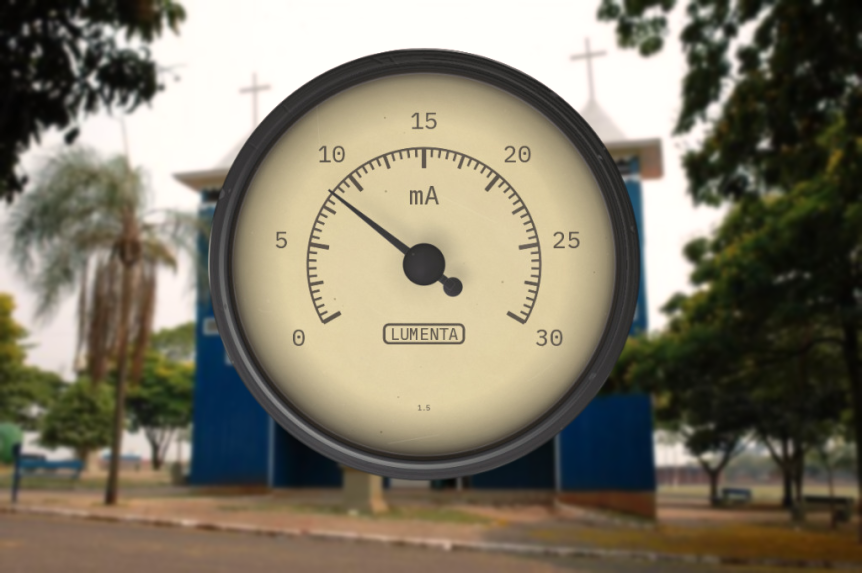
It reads 8.5 mA
